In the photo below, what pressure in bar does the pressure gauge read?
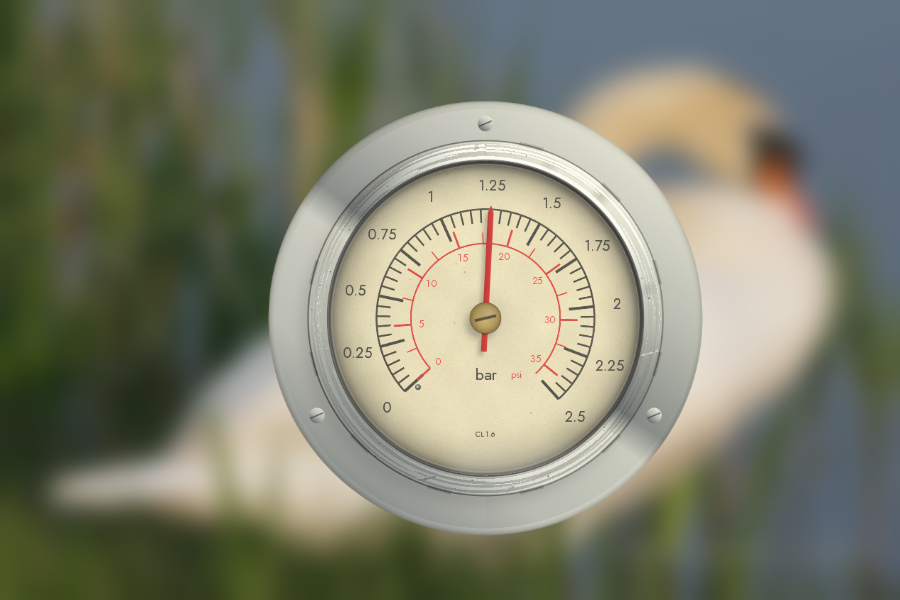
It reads 1.25 bar
